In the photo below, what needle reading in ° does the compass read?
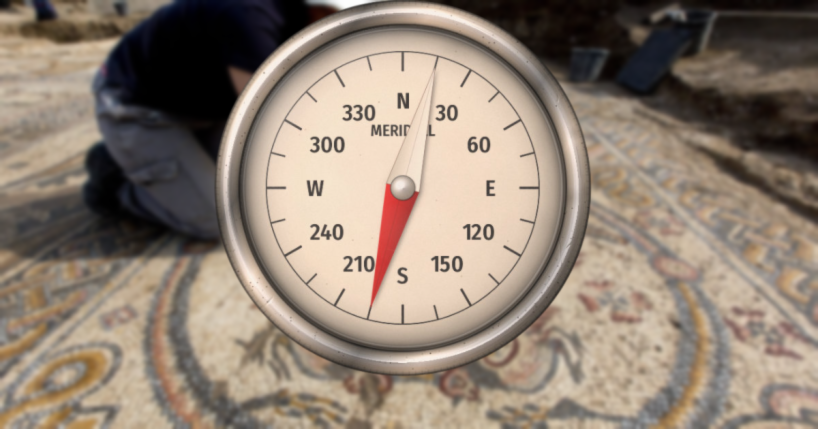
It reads 195 °
